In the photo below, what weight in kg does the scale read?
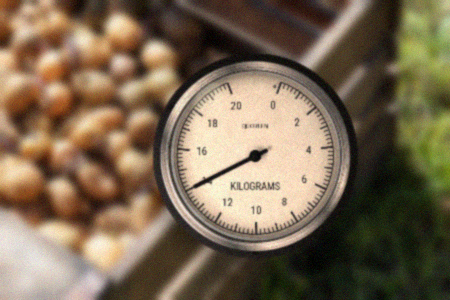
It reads 14 kg
